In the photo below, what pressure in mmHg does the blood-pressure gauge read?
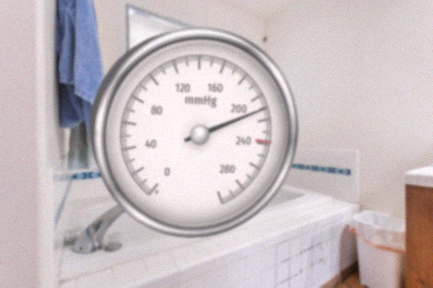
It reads 210 mmHg
